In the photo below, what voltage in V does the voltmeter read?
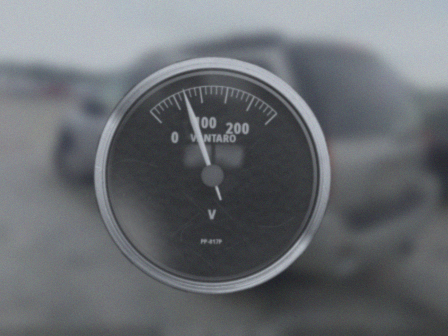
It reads 70 V
